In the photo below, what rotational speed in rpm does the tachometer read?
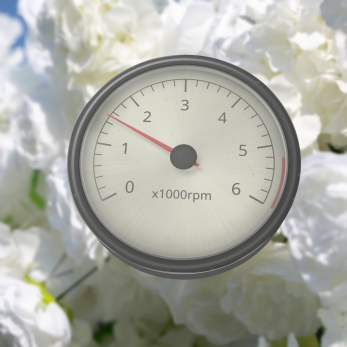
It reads 1500 rpm
